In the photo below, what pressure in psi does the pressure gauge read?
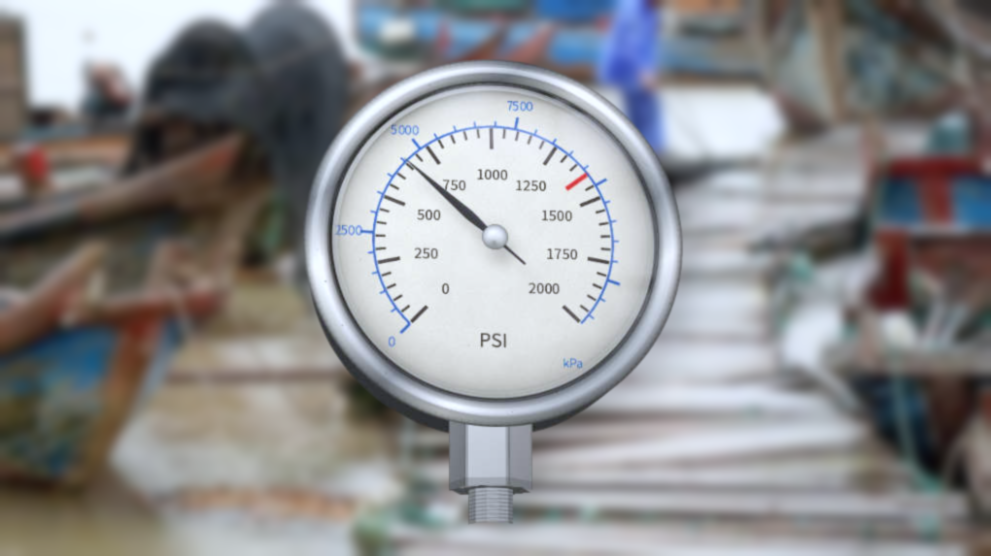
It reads 650 psi
